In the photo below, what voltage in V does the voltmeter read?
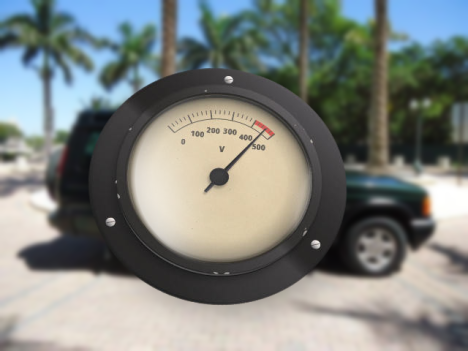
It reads 460 V
